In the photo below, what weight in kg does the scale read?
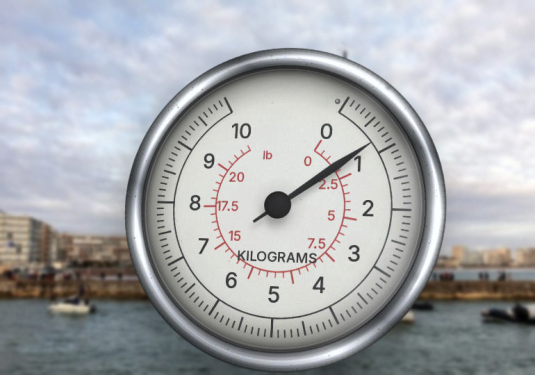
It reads 0.8 kg
